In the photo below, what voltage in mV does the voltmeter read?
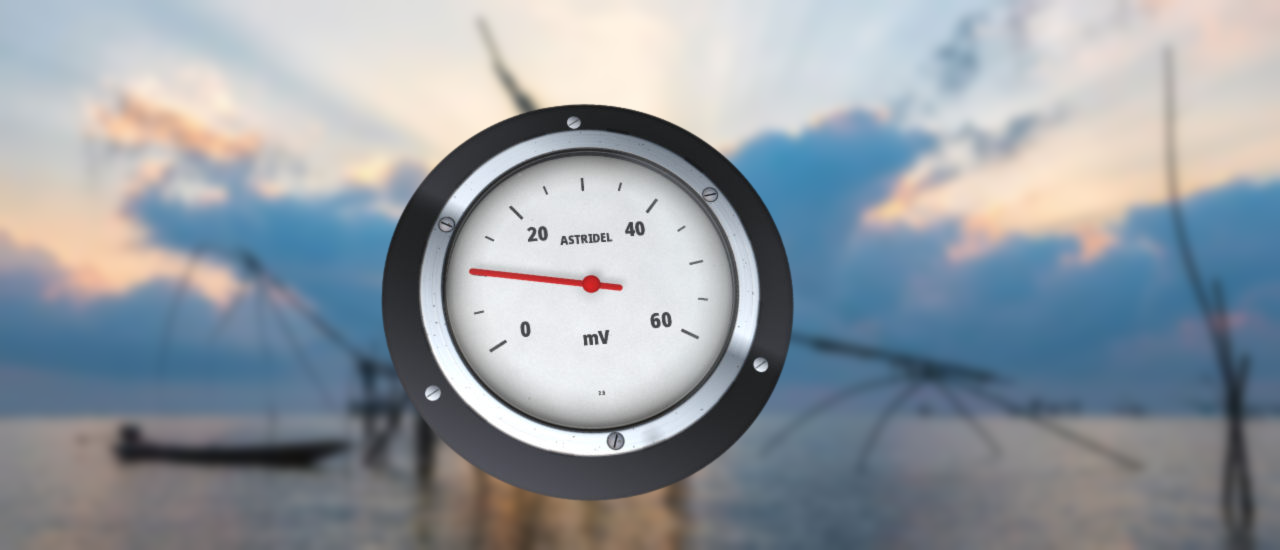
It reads 10 mV
